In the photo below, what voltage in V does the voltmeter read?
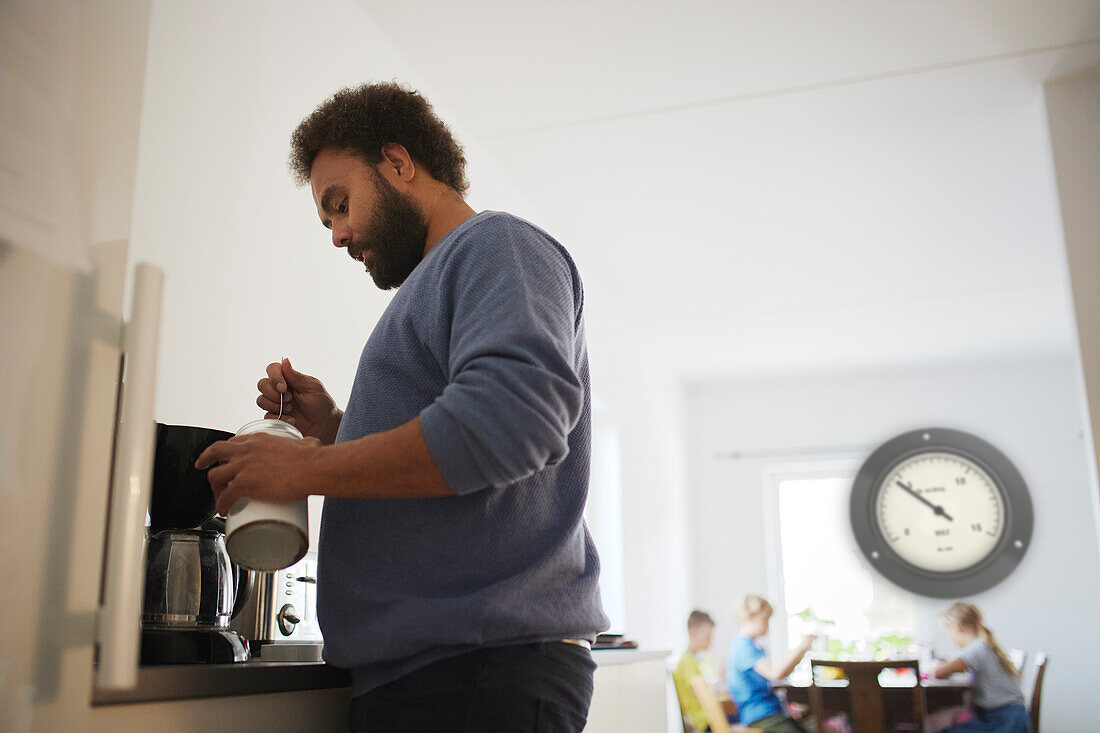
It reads 4.5 V
